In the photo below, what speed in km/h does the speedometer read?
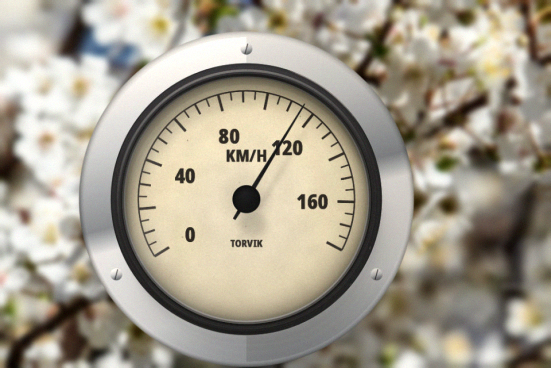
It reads 115 km/h
